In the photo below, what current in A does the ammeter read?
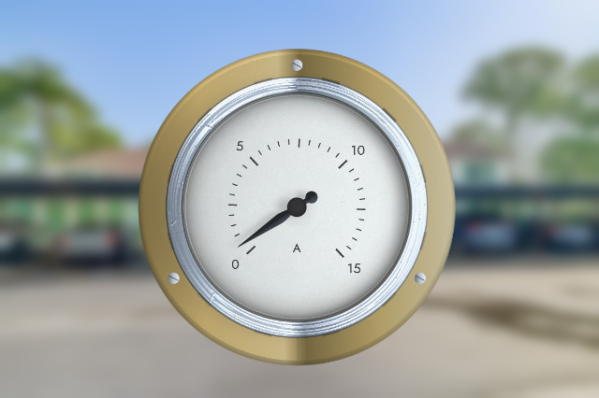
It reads 0.5 A
